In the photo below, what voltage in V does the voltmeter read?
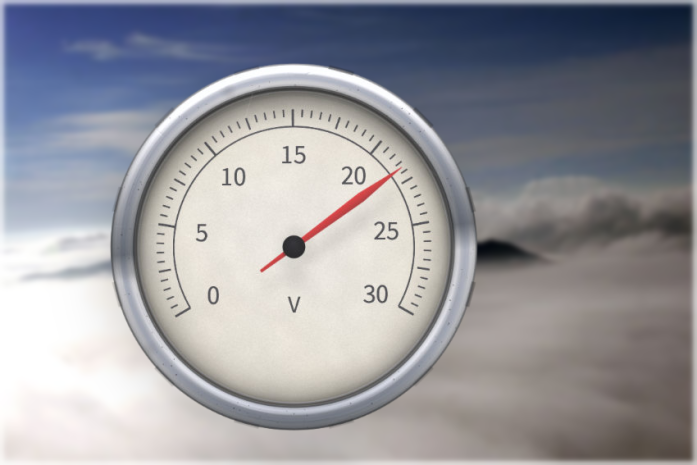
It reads 21.75 V
